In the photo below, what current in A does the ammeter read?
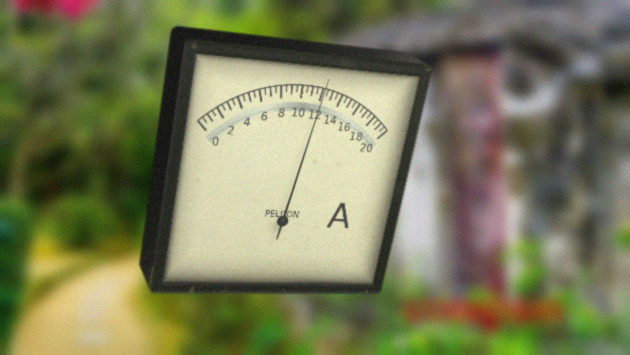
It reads 12 A
